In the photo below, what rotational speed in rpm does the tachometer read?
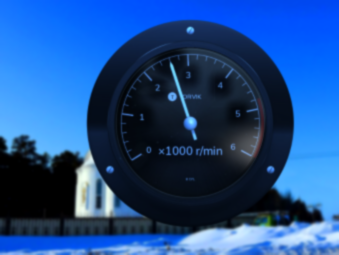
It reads 2600 rpm
